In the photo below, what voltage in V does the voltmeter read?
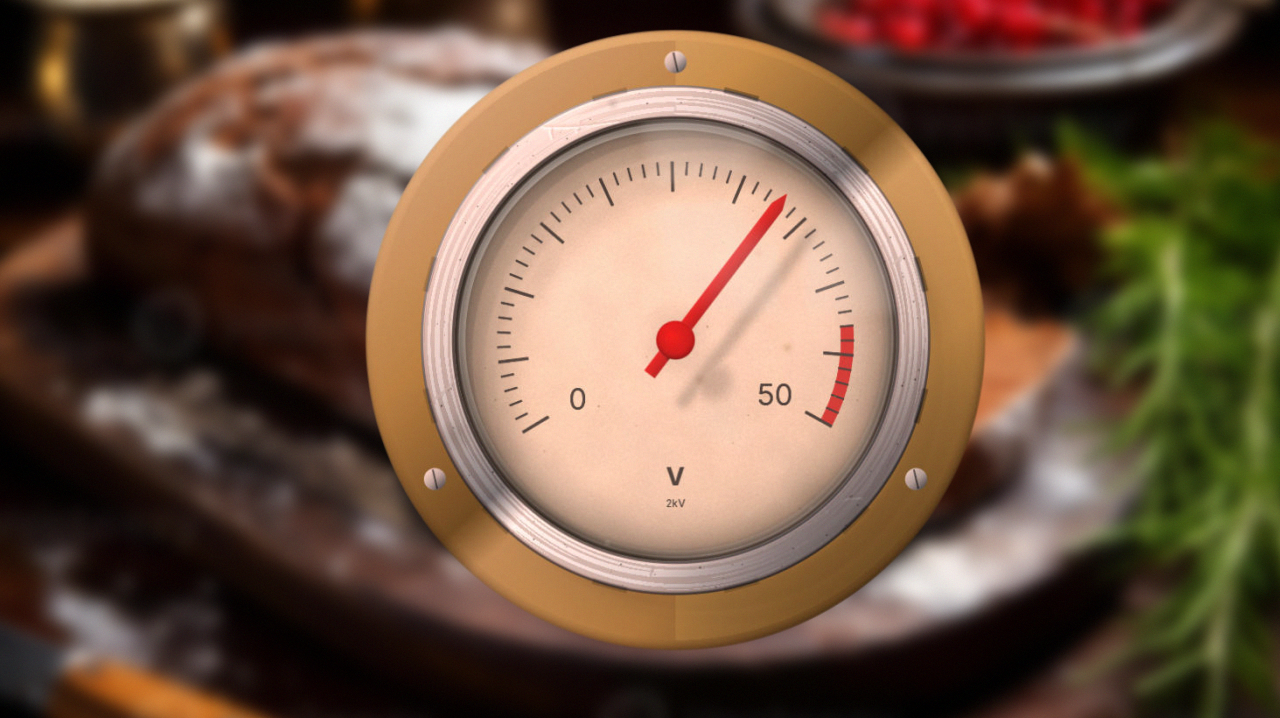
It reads 33 V
